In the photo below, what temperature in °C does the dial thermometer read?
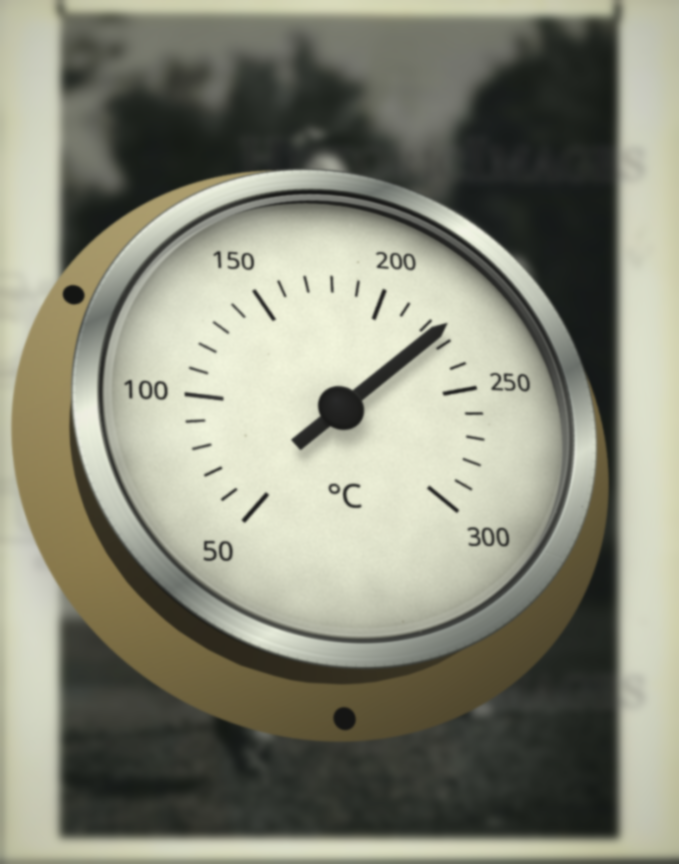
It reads 225 °C
